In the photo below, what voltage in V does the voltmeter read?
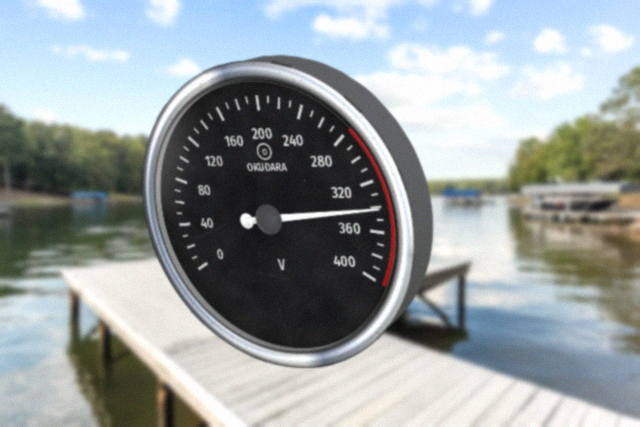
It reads 340 V
